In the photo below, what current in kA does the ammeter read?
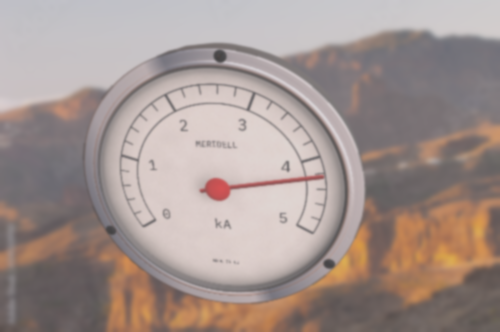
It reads 4.2 kA
